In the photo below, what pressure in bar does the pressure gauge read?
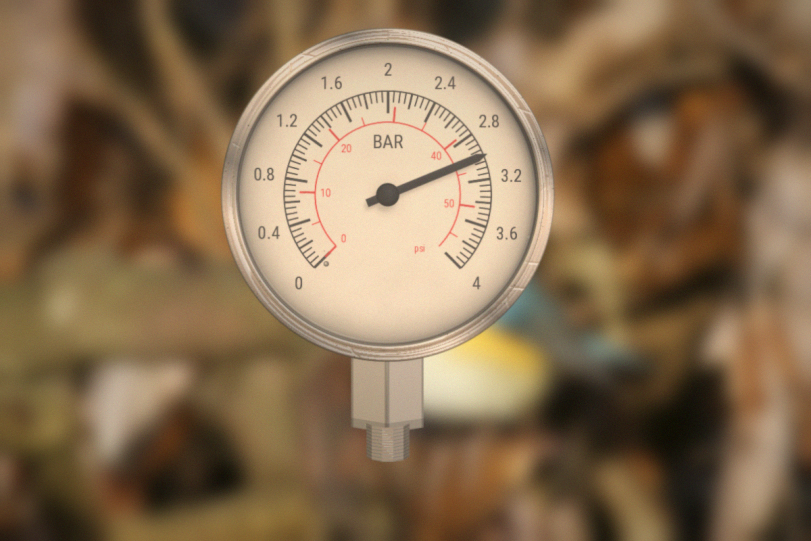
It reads 3 bar
